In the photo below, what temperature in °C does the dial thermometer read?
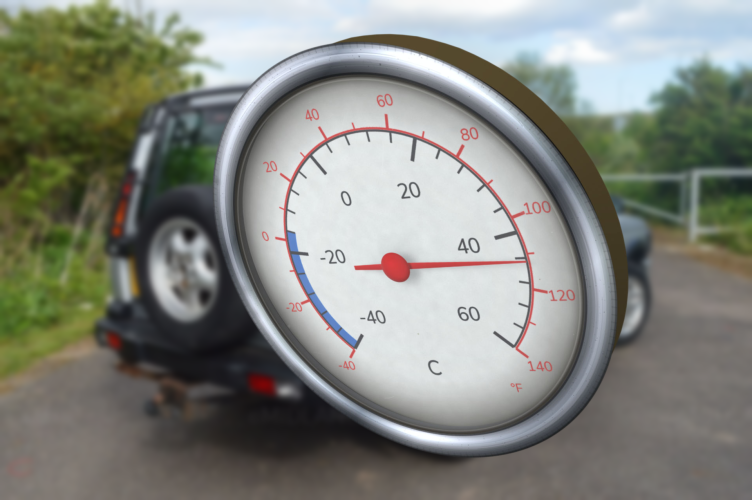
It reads 44 °C
